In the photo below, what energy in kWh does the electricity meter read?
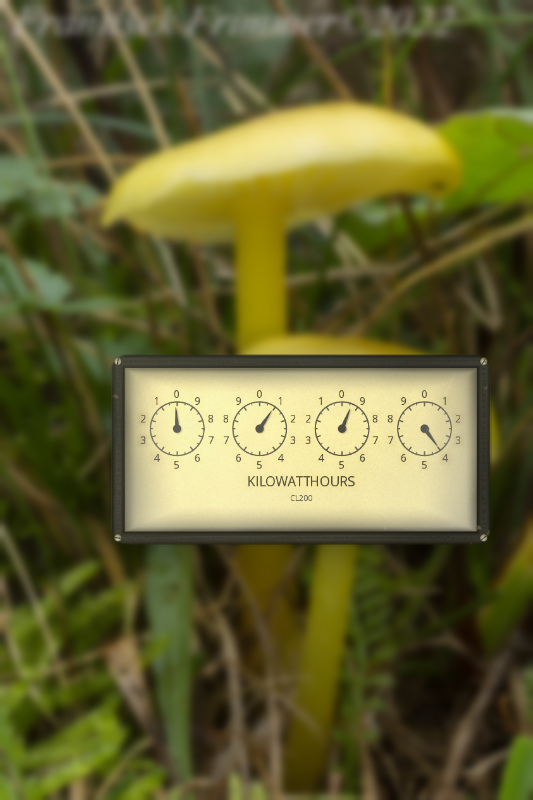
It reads 94 kWh
